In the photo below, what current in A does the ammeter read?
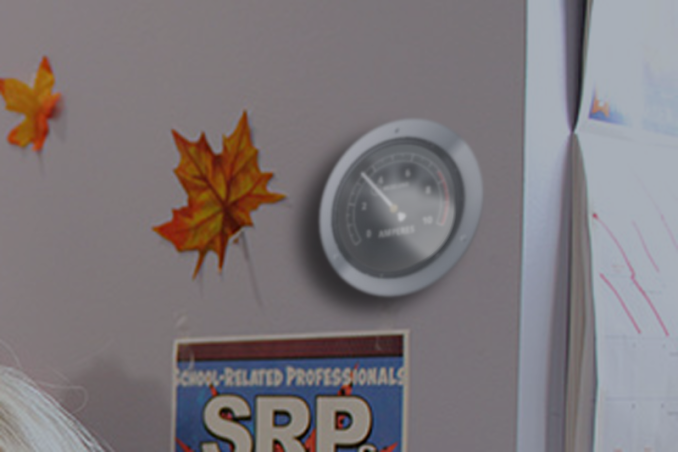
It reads 3.5 A
